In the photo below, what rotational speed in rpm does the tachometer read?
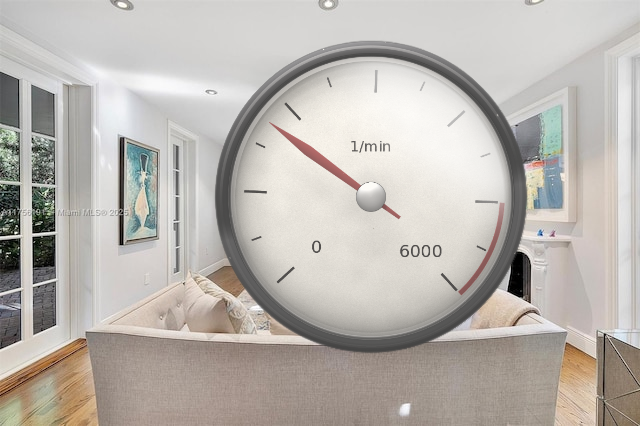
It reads 1750 rpm
